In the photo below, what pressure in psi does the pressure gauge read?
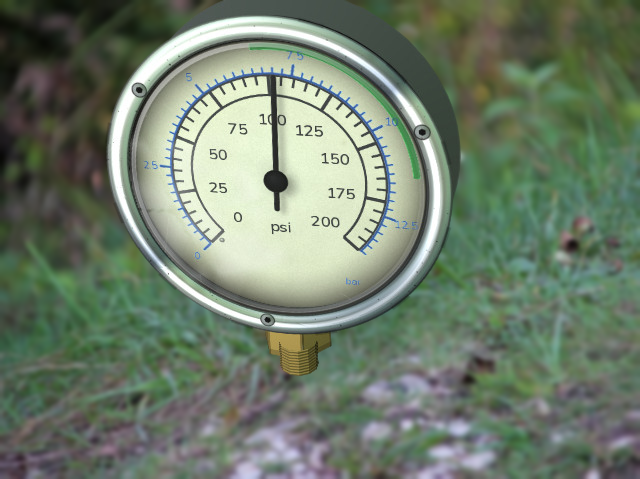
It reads 102.5 psi
